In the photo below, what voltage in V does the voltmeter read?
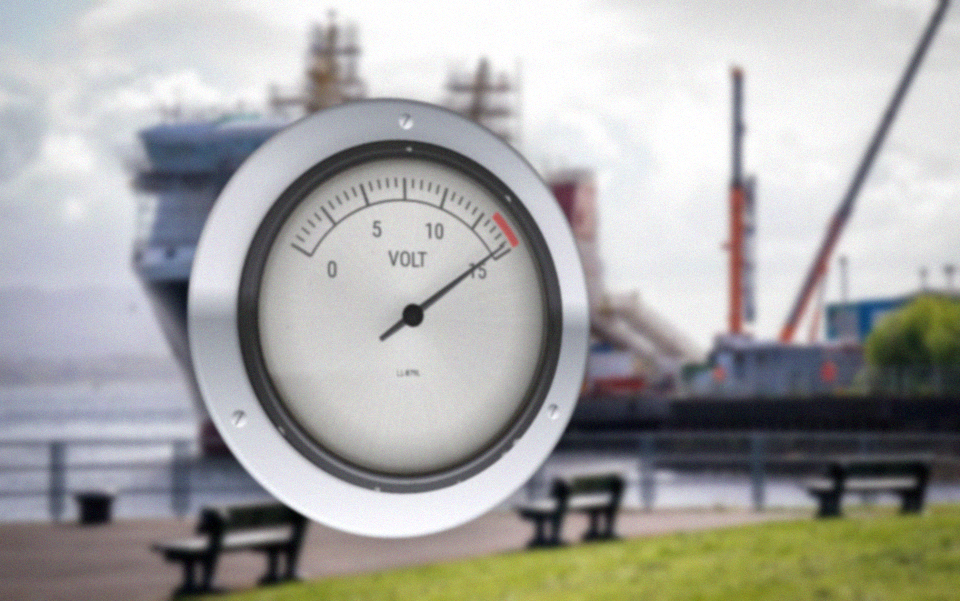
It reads 14.5 V
